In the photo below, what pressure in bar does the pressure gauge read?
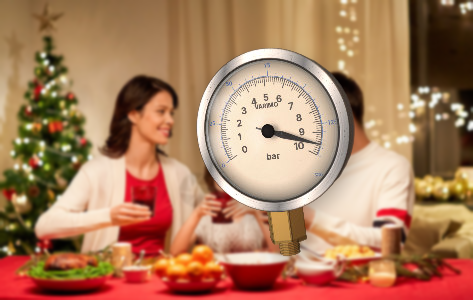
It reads 9.5 bar
